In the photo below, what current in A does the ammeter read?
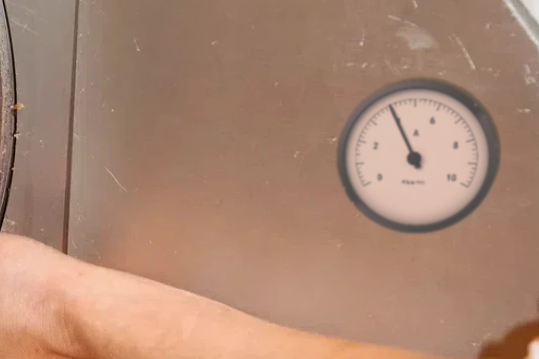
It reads 4 A
